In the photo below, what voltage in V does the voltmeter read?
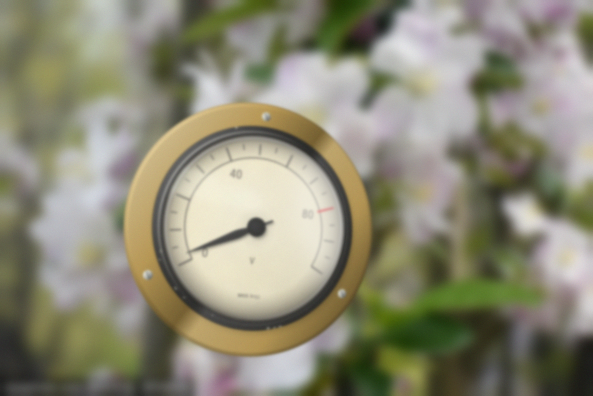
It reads 2.5 V
